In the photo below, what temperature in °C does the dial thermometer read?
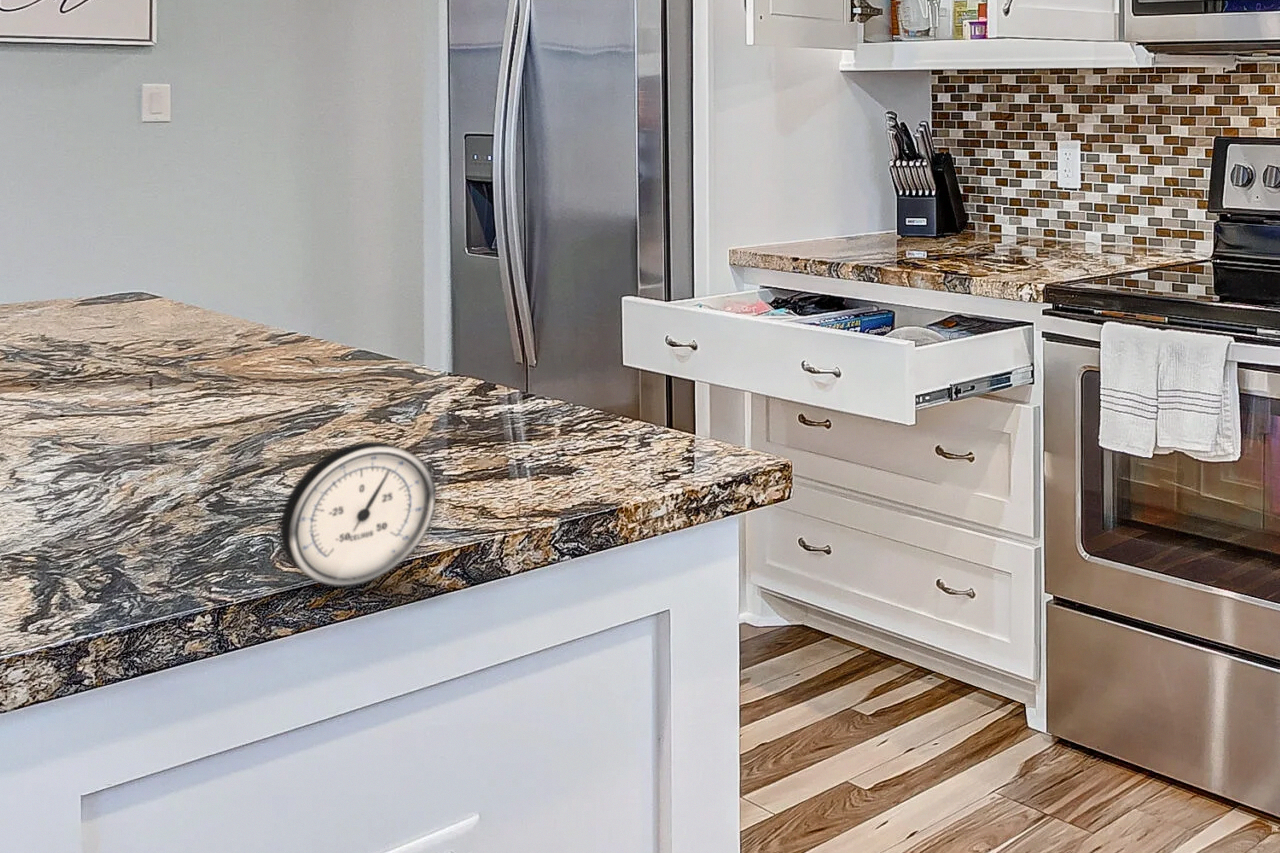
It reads 12.5 °C
